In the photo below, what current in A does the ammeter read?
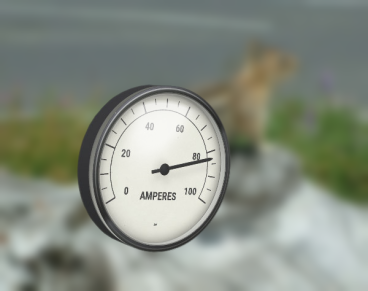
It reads 82.5 A
